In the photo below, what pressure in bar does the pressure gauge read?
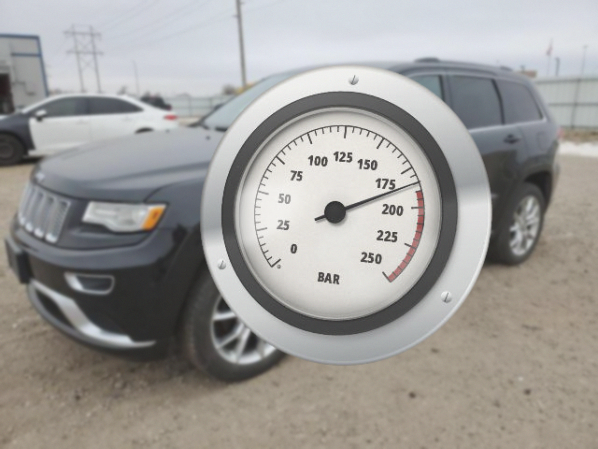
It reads 185 bar
